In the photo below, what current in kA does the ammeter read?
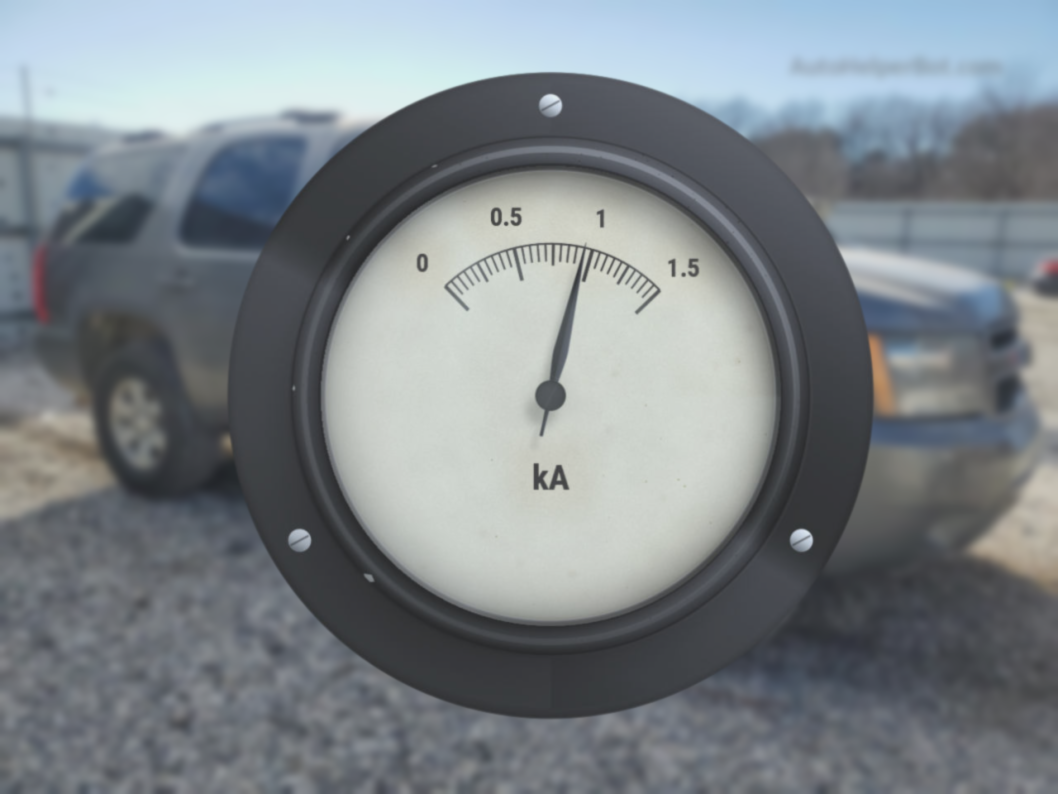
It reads 0.95 kA
